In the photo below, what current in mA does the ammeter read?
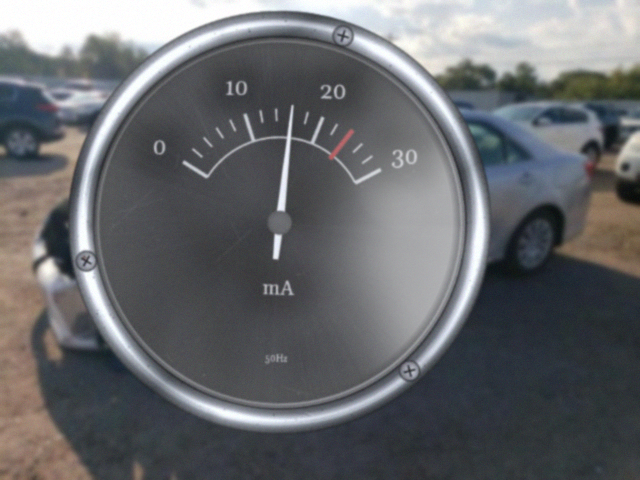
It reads 16 mA
